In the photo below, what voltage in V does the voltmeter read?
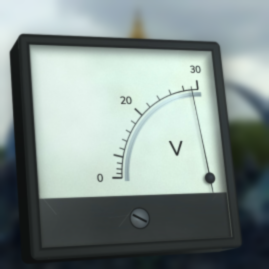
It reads 29 V
